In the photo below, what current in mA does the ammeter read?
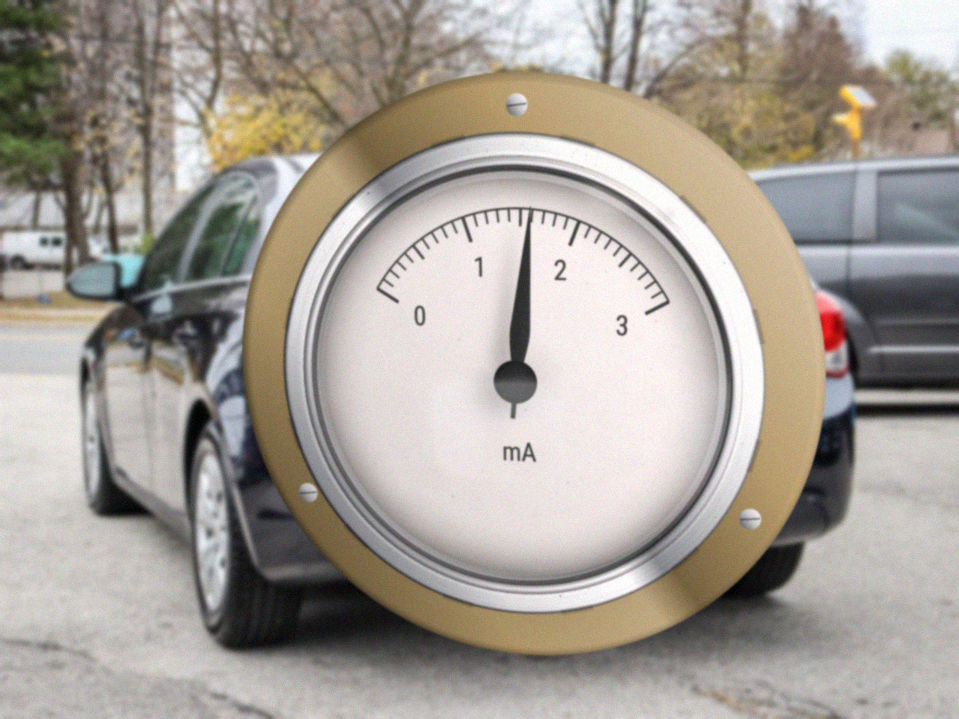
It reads 1.6 mA
